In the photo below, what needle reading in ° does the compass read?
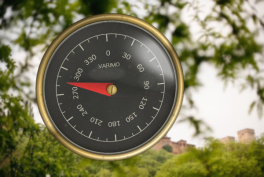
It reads 285 °
